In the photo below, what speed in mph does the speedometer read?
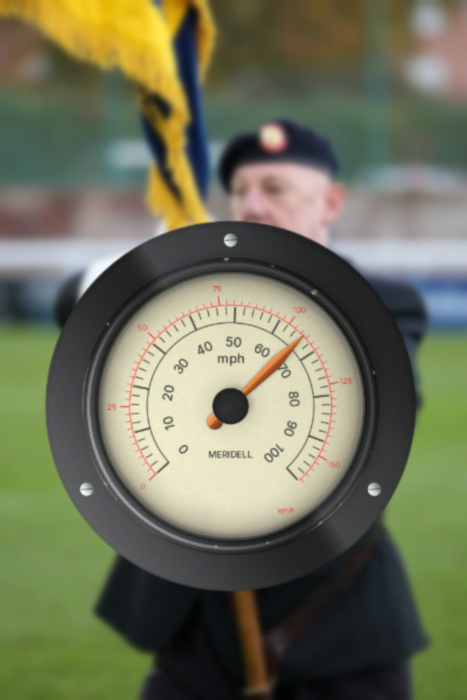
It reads 66 mph
